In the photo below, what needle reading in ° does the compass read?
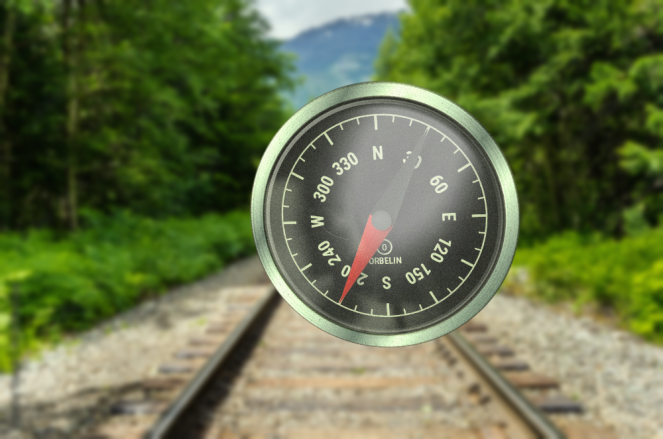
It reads 210 °
